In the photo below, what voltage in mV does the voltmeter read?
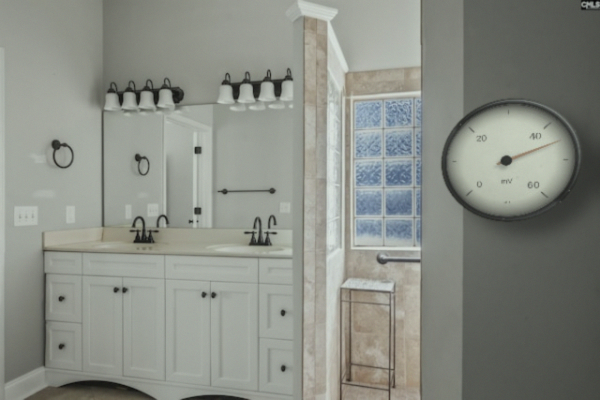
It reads 45 mV
